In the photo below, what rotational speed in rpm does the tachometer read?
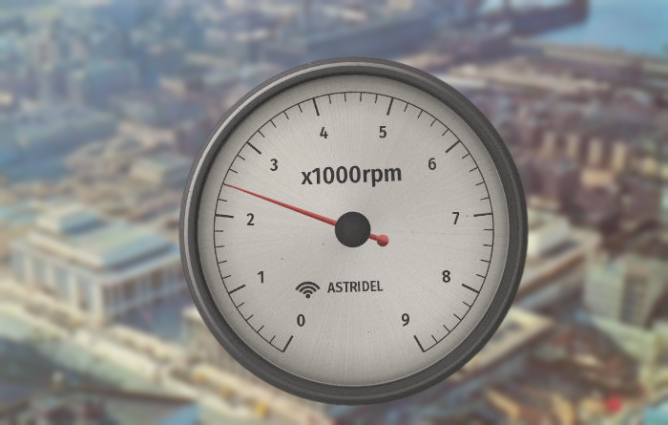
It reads 2400 rpm
